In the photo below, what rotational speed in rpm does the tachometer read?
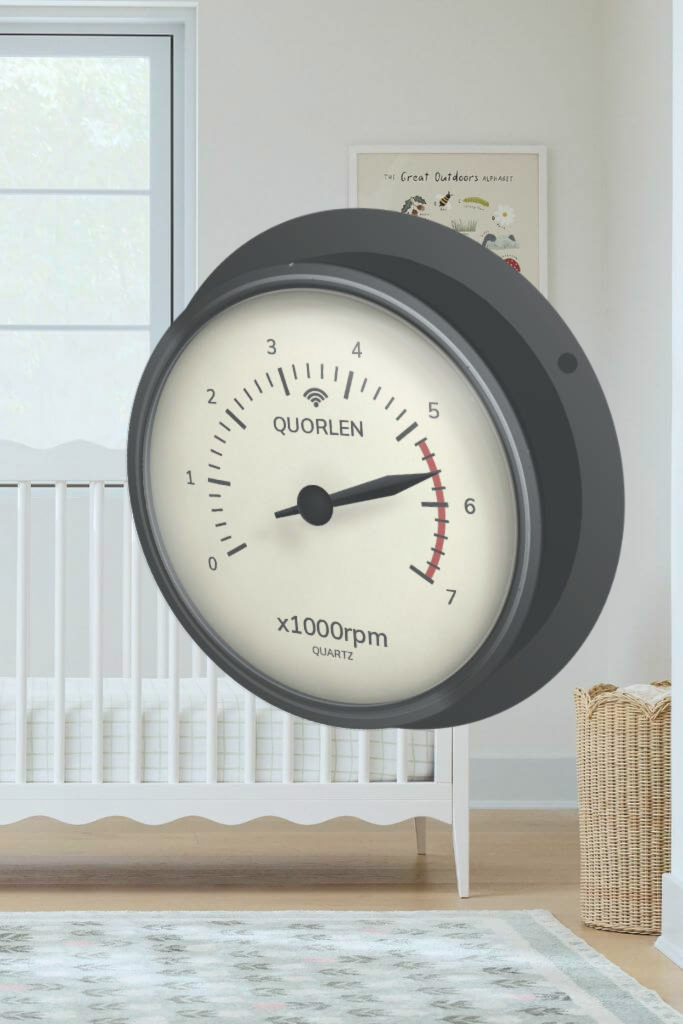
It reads 5600 rpm
